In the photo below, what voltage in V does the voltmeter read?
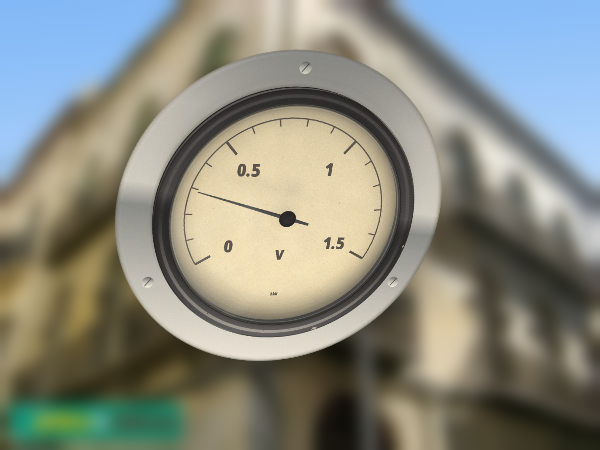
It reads 0.3 V
